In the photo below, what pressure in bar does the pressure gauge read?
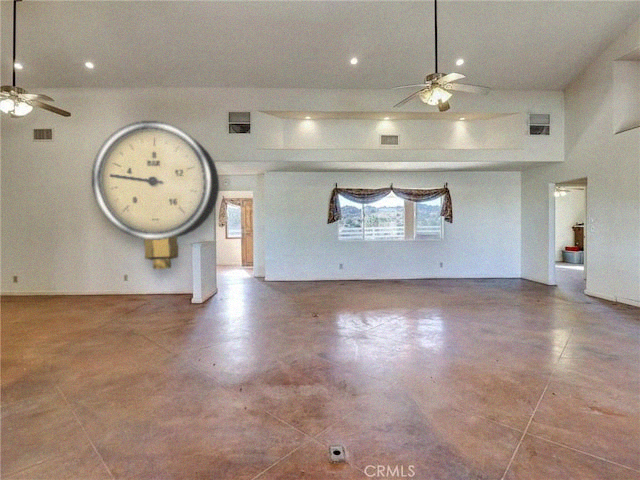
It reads 3 bar
